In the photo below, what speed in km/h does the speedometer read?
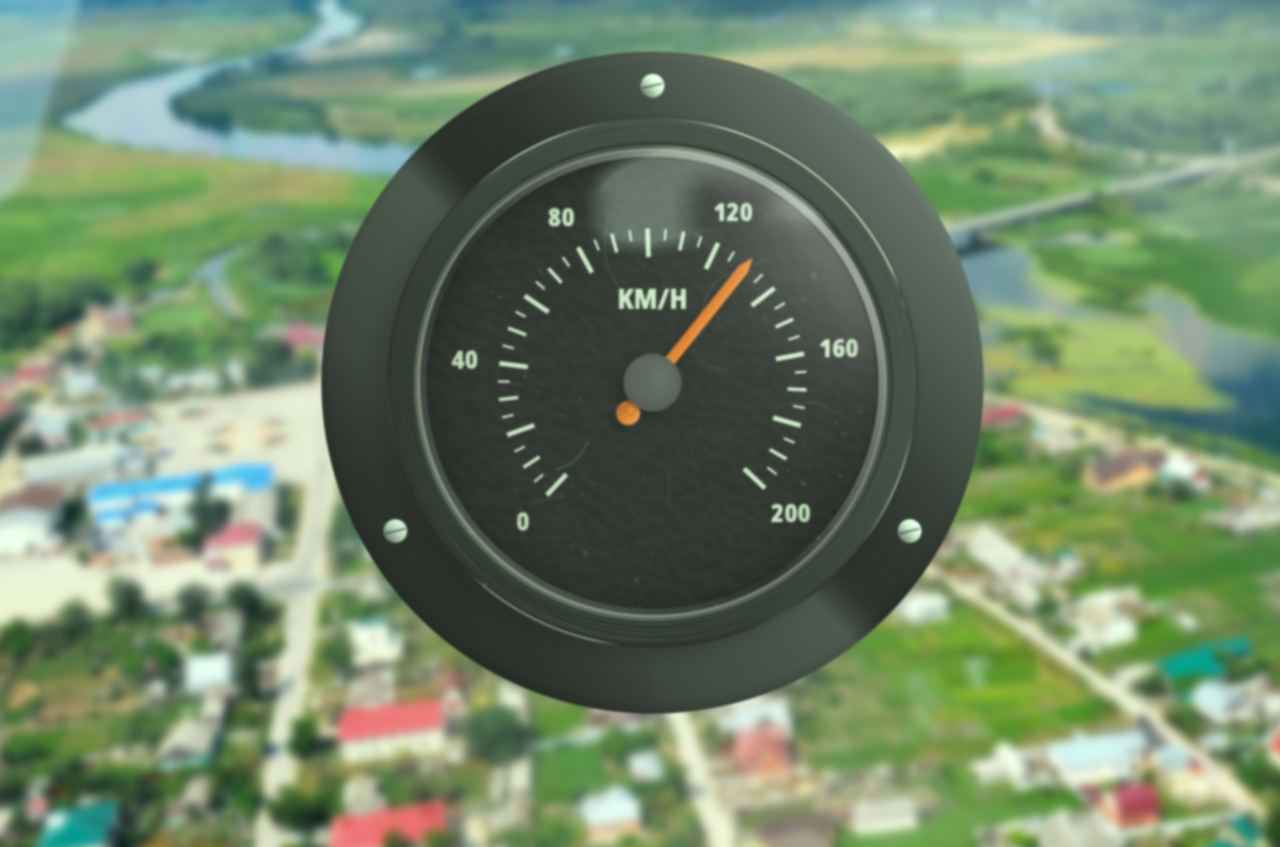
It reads 130 km/h
